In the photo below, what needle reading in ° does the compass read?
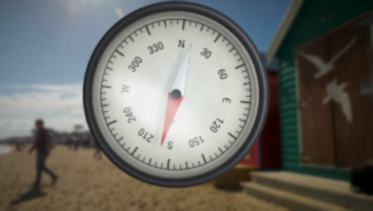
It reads 190 °
